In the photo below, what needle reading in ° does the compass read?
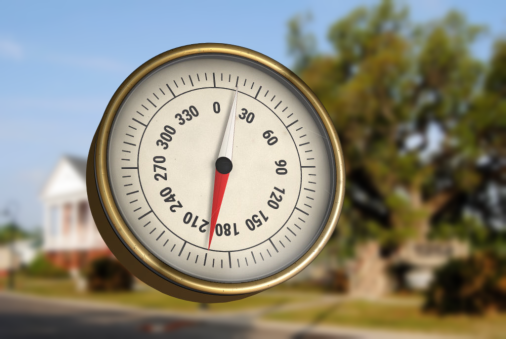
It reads 195 °
